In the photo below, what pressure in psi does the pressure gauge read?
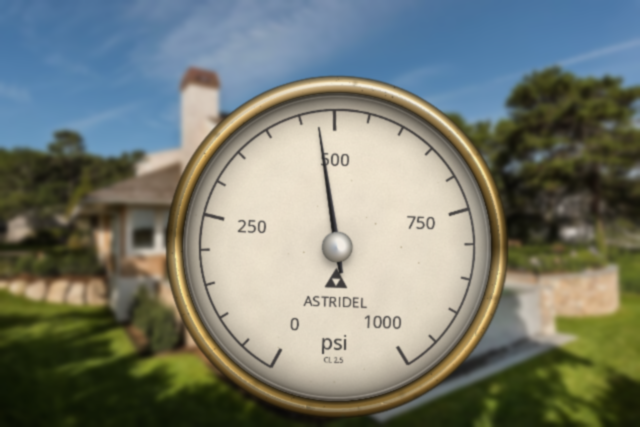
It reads 475 psi
